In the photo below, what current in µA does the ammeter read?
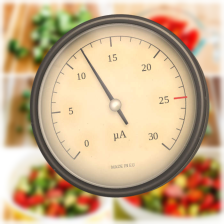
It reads 12 µA
